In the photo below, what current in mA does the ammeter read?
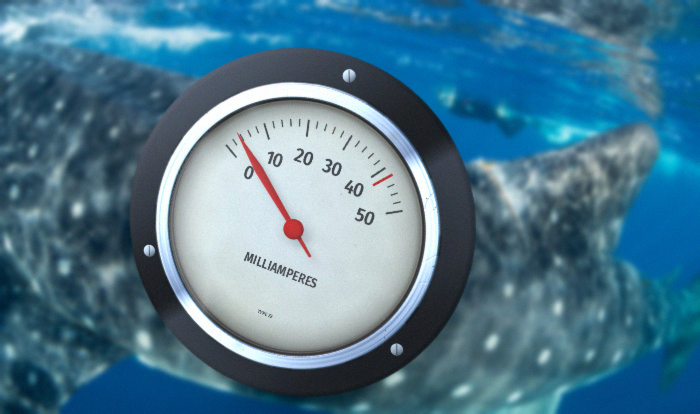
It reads 4 mA
